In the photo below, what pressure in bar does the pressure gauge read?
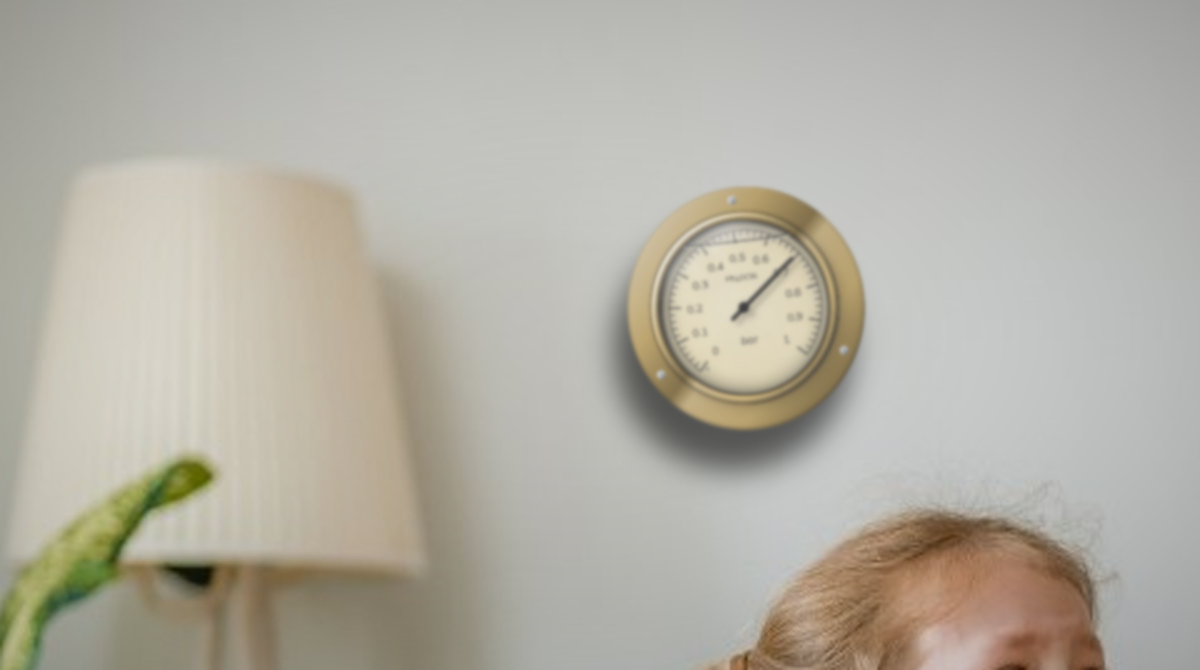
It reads 0.7 bar
